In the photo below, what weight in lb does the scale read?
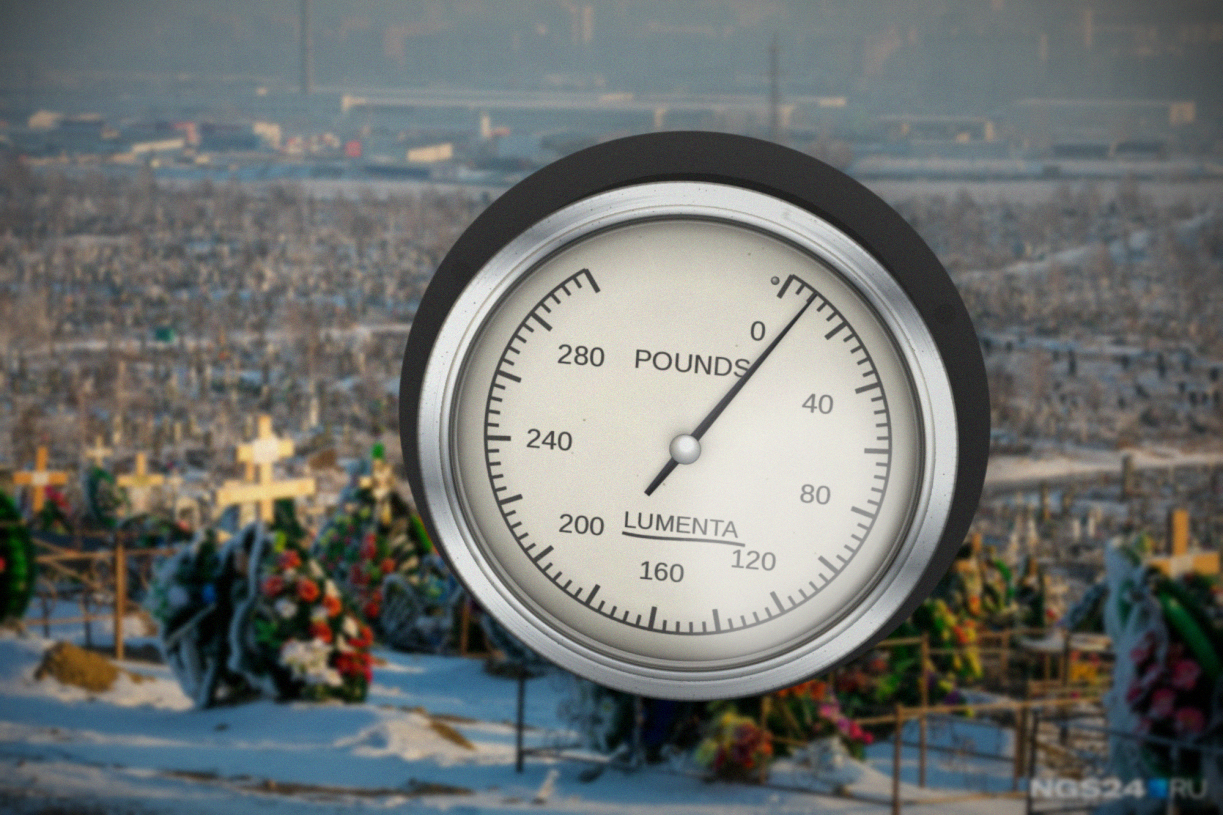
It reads 8 lb
